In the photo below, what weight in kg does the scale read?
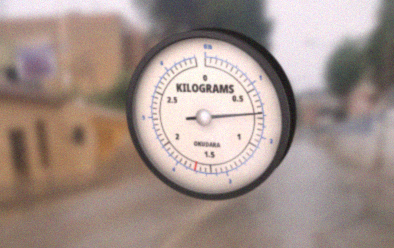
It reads 0.7 kg
